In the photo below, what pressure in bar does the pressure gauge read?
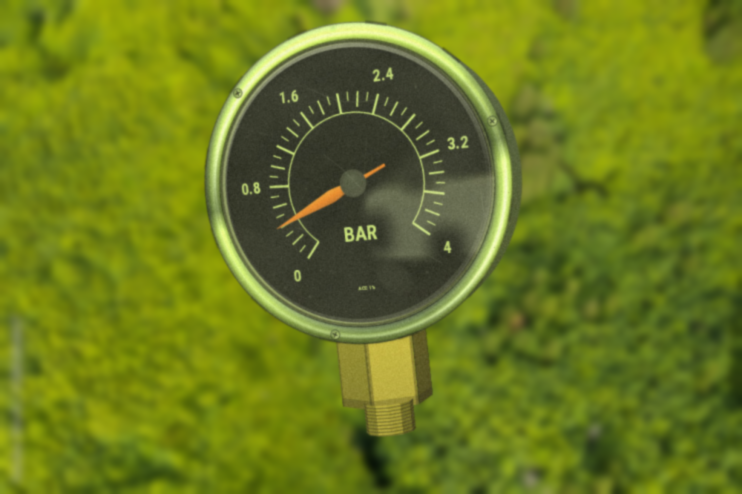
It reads 0.4 bar
